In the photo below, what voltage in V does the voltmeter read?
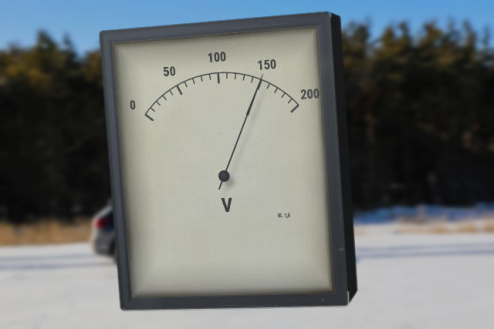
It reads 150 V
